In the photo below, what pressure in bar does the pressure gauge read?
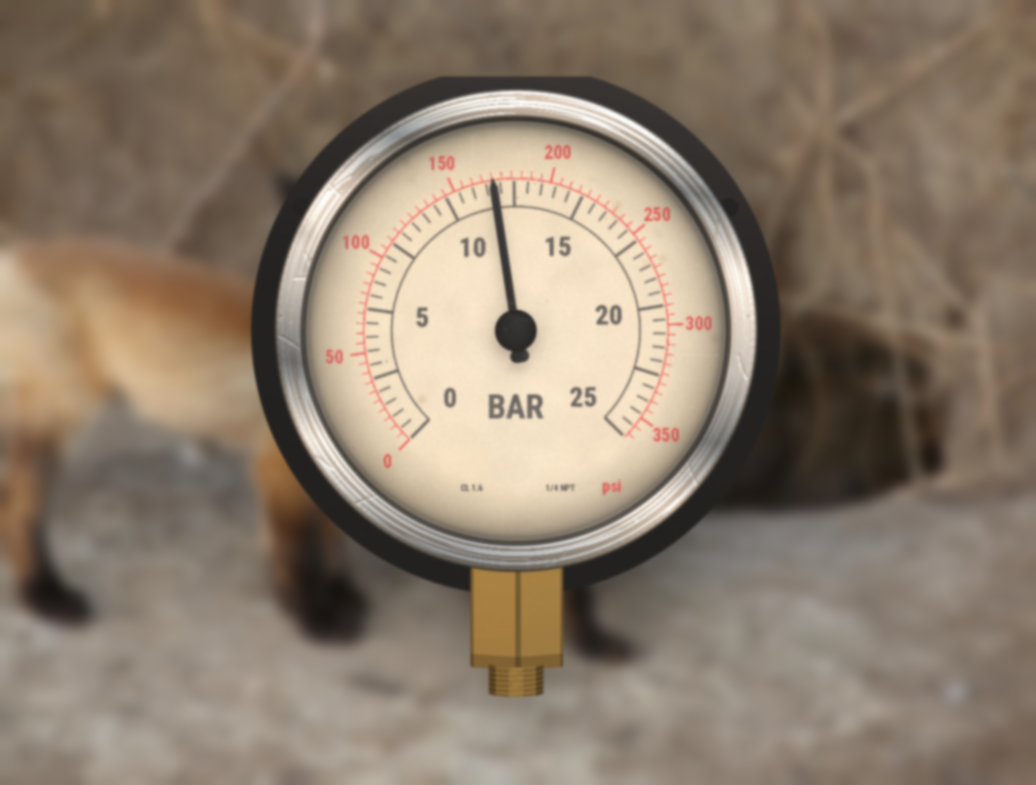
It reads 11.75 bar
